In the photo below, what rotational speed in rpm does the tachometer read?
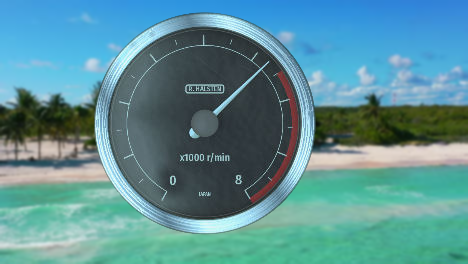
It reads 5250 rpm
